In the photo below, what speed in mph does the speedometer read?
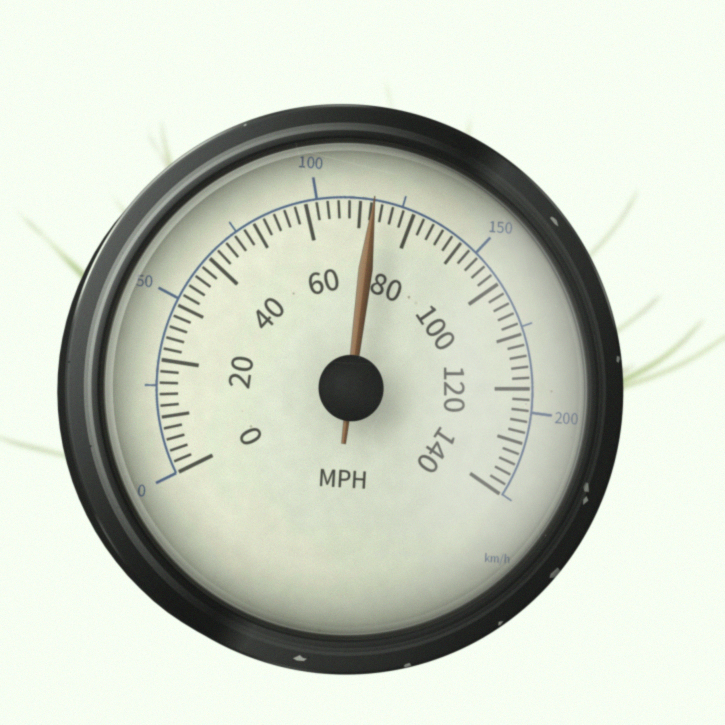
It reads 72 mph
